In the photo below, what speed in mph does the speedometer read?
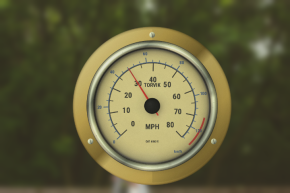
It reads 30 mph
